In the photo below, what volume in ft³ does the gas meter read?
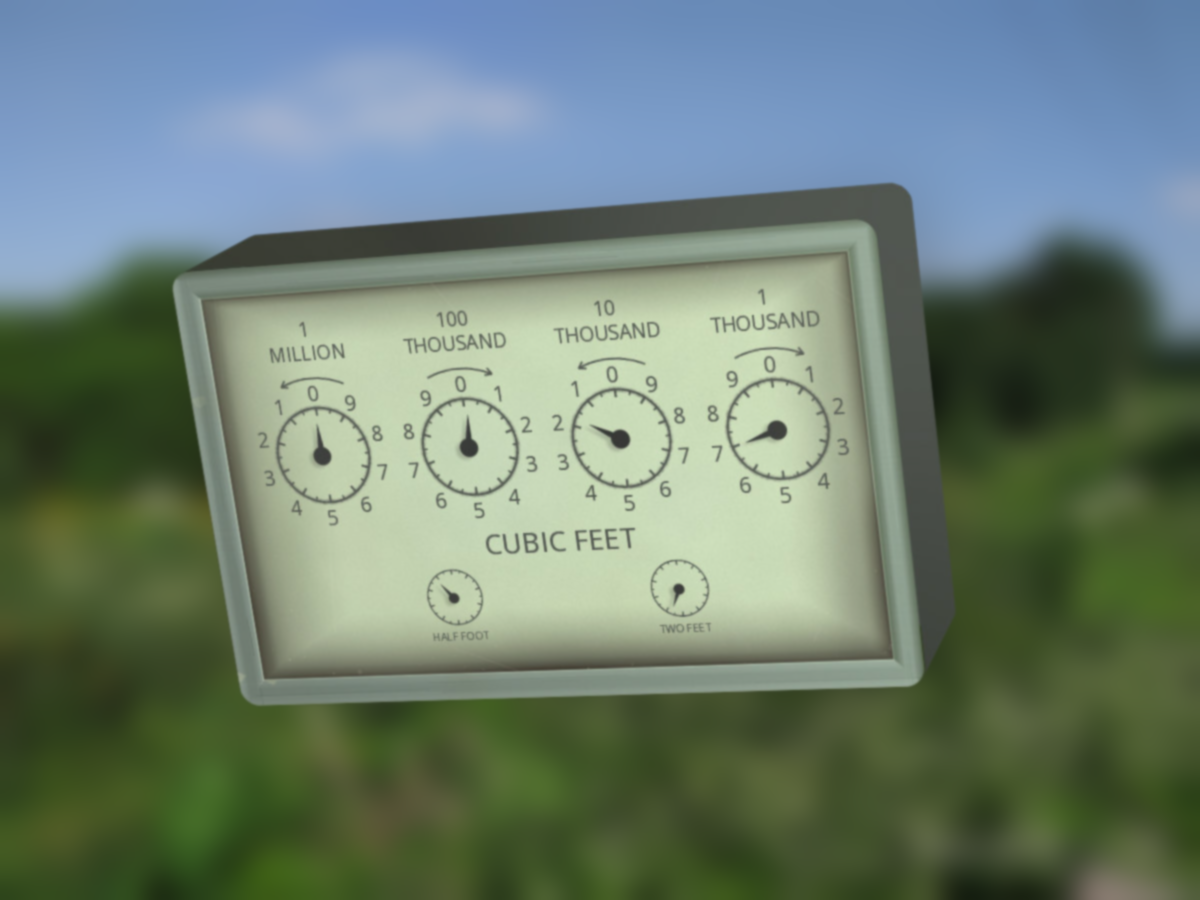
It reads 1700 ft³
